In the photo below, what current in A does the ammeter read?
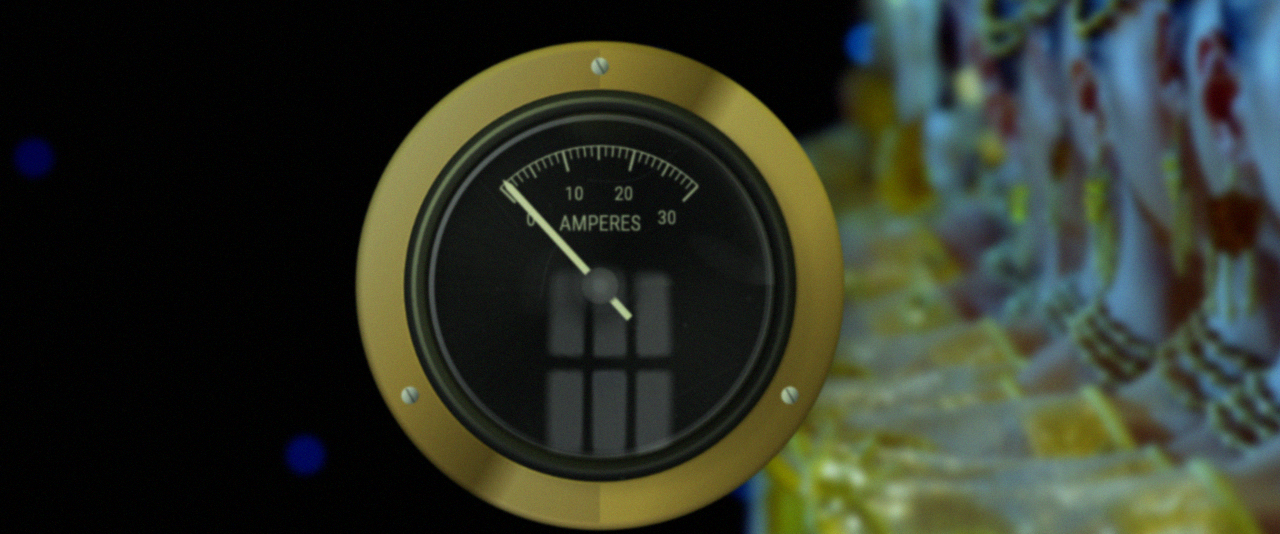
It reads 1 A
